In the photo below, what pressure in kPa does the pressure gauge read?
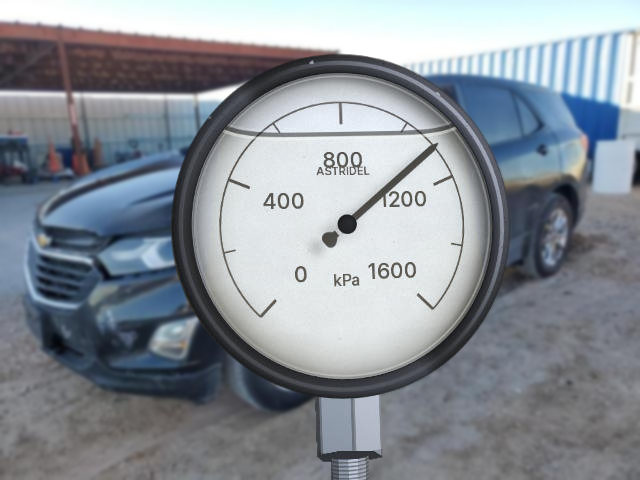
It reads 1100 kPa
